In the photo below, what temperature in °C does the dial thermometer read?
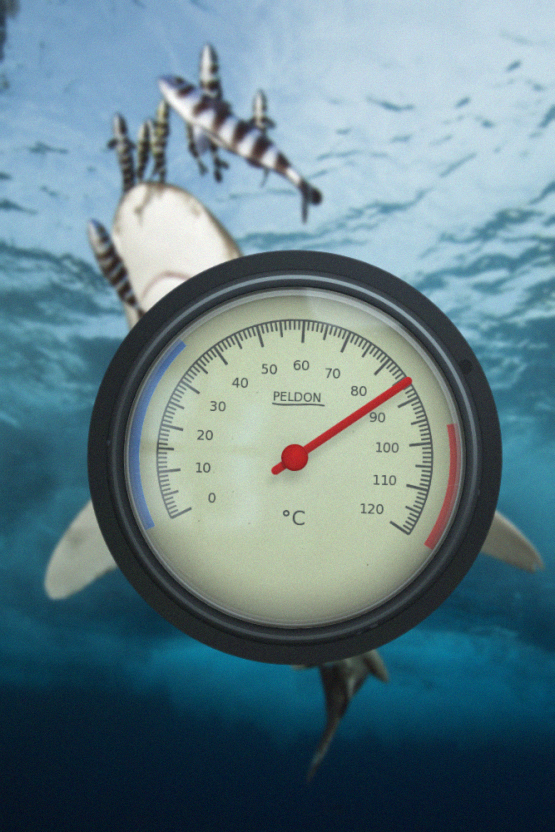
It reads 86 °C
